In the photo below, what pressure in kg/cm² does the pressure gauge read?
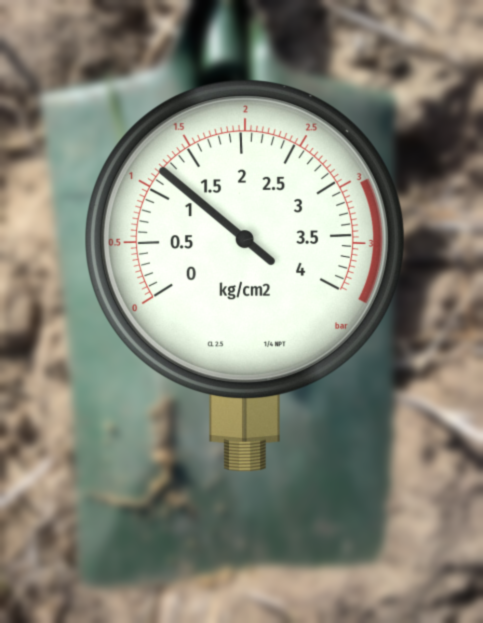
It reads 1.2 kg/cm²
